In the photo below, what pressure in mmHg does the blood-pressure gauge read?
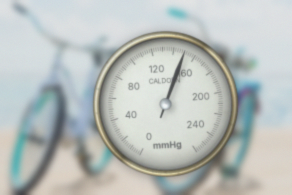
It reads 150 mmHg
